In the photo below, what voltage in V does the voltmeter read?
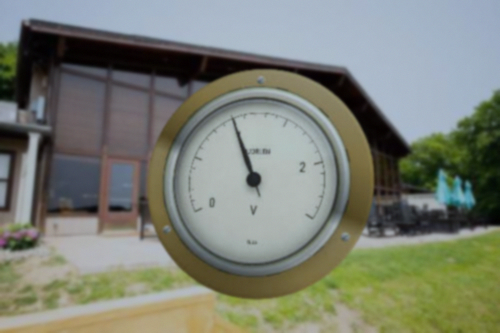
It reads 1 V
